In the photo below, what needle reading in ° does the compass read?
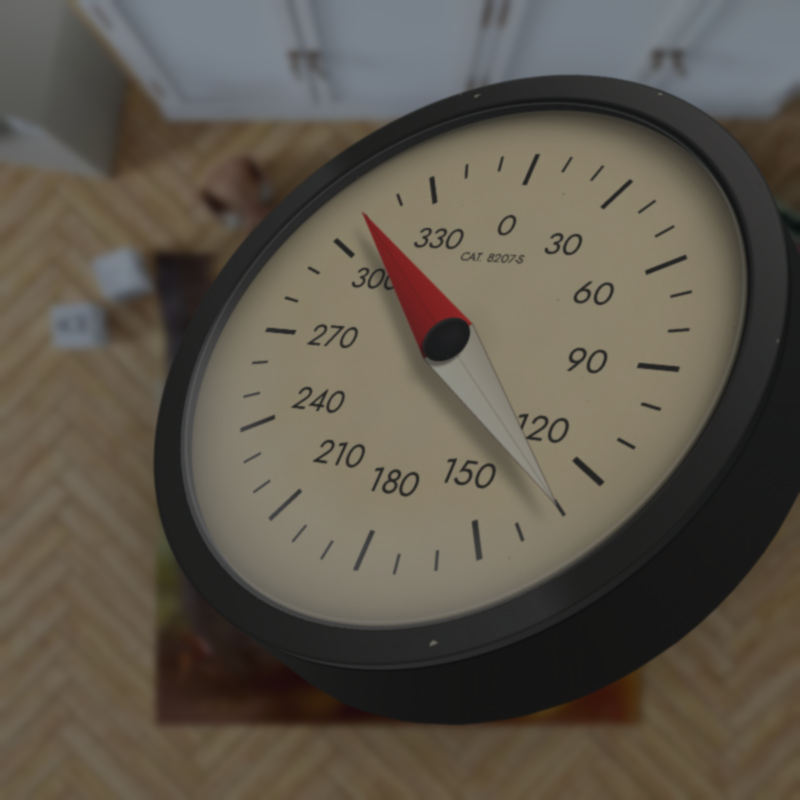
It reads 310 °
